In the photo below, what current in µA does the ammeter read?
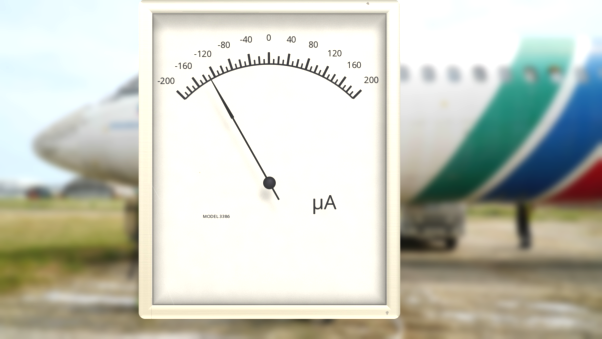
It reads -130 µA
